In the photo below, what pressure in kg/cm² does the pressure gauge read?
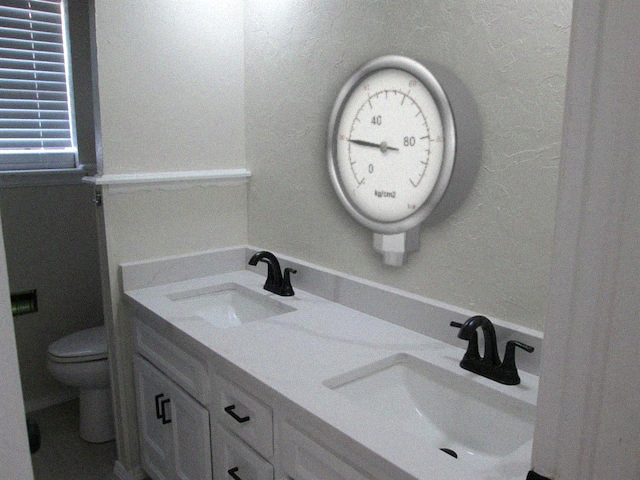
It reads 20 kg/cm²
